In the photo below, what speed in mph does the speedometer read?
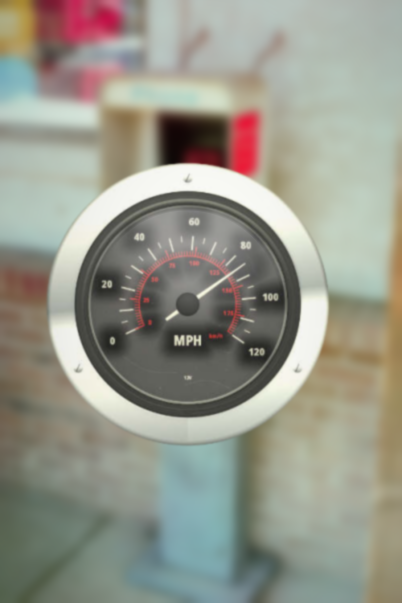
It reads 85 mph
